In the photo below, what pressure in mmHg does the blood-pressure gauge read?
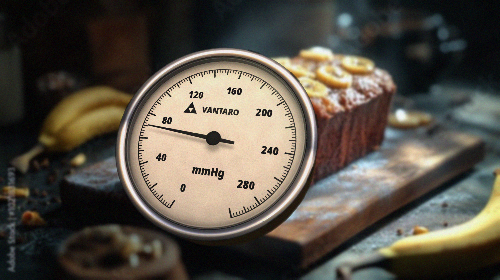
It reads 70 mmHg
